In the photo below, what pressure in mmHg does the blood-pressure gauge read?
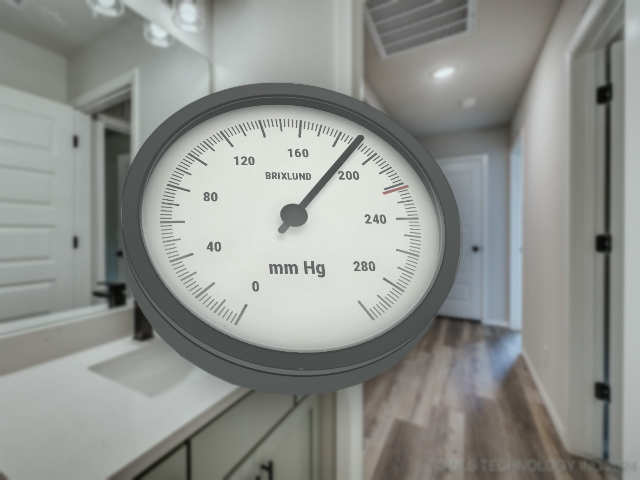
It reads 190 mmHg
